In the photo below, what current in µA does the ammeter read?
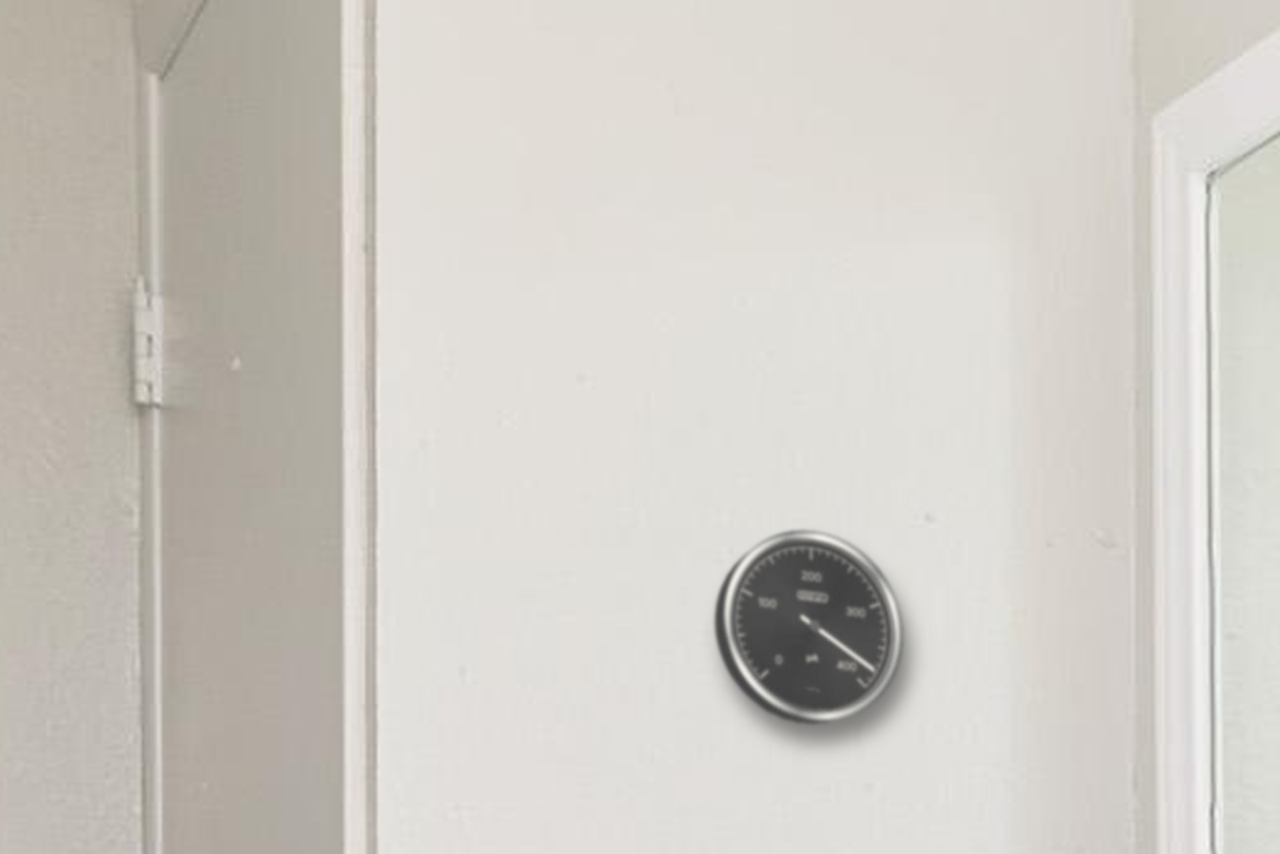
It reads 380 µA
